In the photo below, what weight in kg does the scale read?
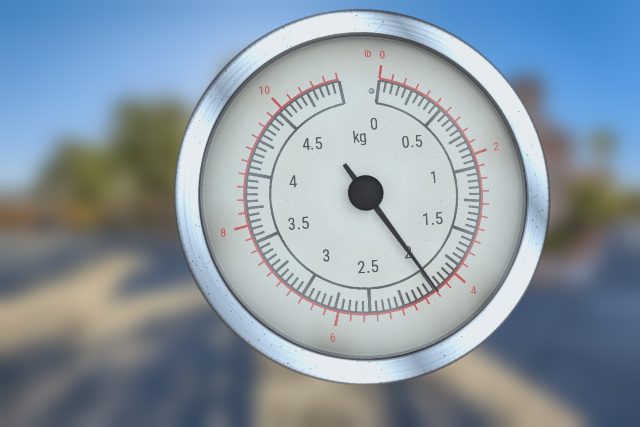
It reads 2 kg
